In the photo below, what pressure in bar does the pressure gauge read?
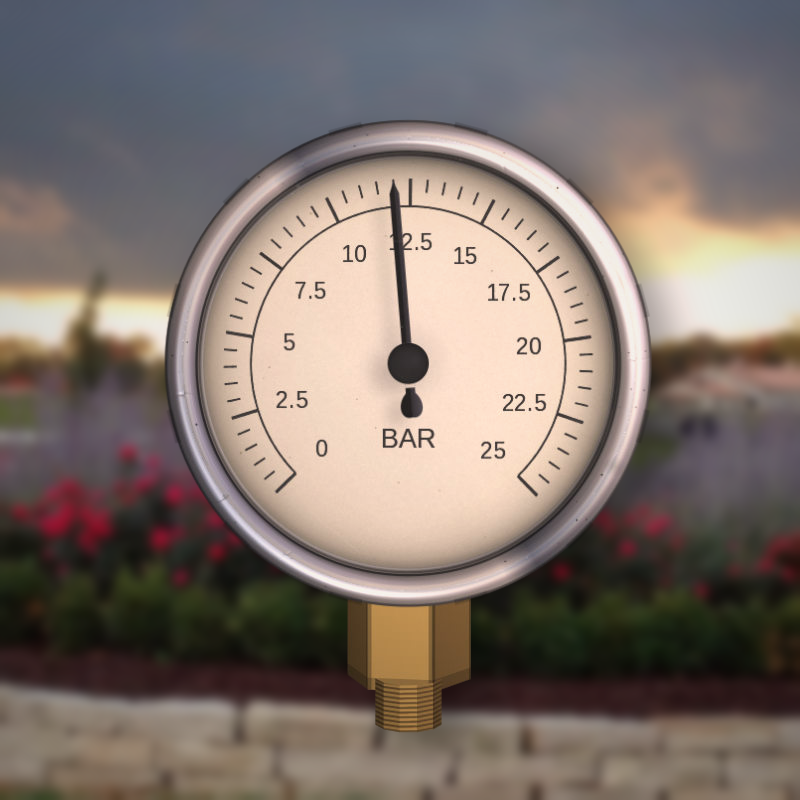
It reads 12 bar
